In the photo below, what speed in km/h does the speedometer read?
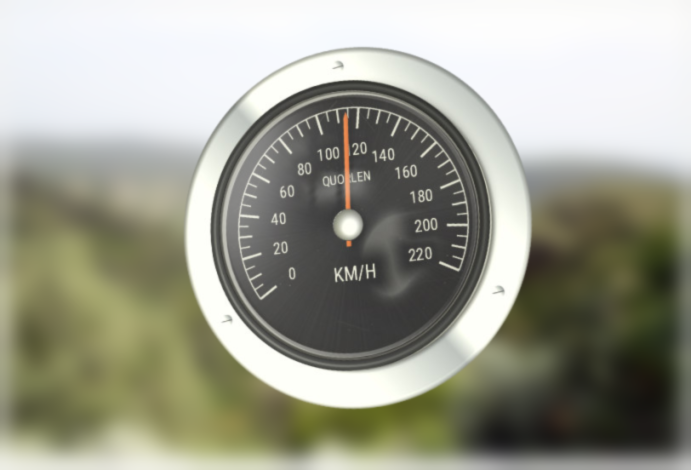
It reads 115 km/h
